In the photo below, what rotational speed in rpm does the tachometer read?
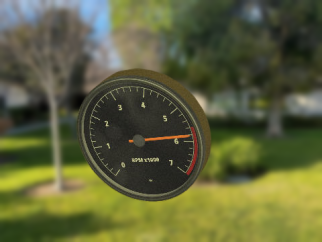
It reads 5800 rpm
